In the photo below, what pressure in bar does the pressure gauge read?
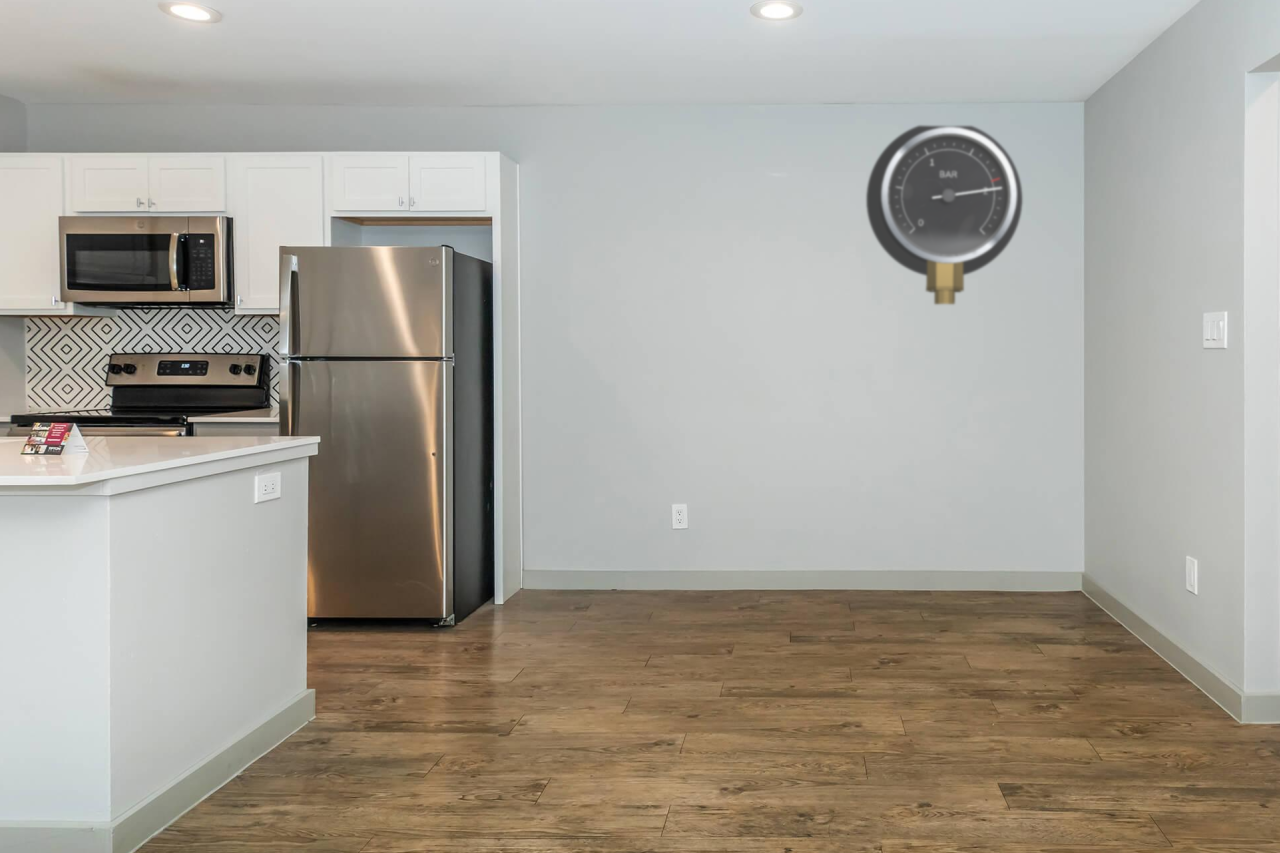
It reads 2 bar
